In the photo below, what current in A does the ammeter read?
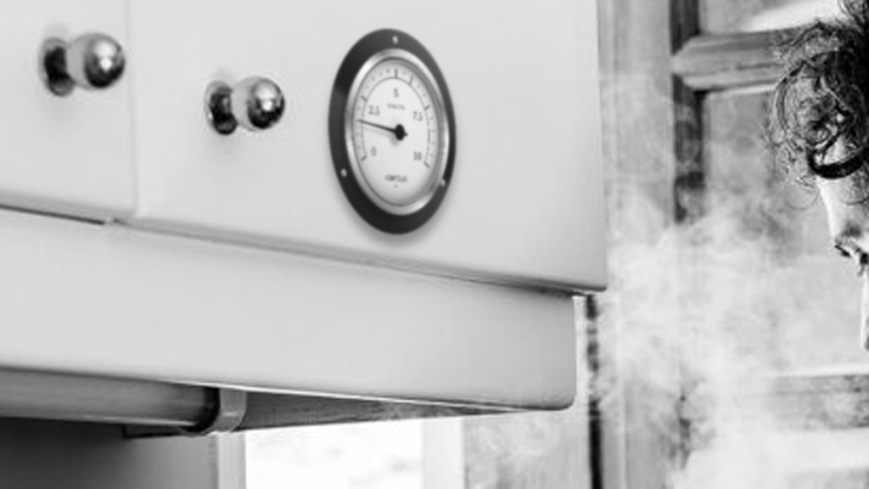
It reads 1.5 A
